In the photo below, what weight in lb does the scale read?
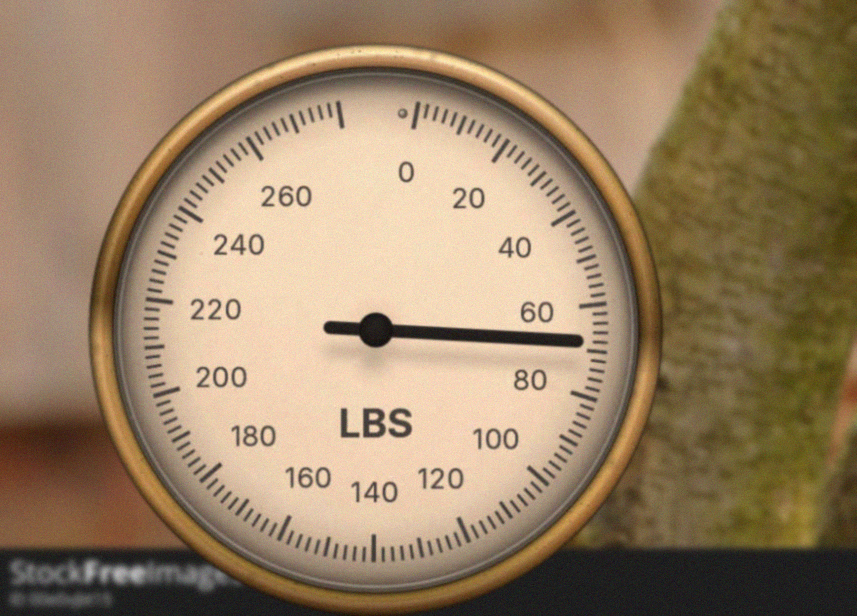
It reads 68 lb
